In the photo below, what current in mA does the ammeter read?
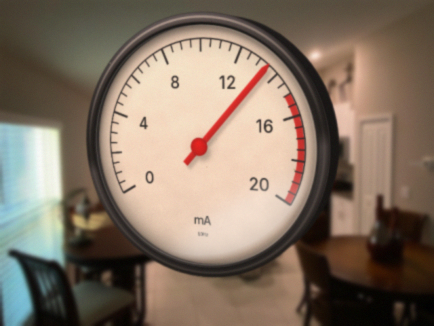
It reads 13.5 mA
